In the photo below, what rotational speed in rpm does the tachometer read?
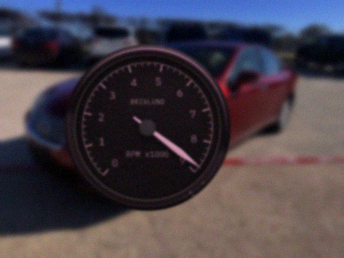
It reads 8800 rpm
